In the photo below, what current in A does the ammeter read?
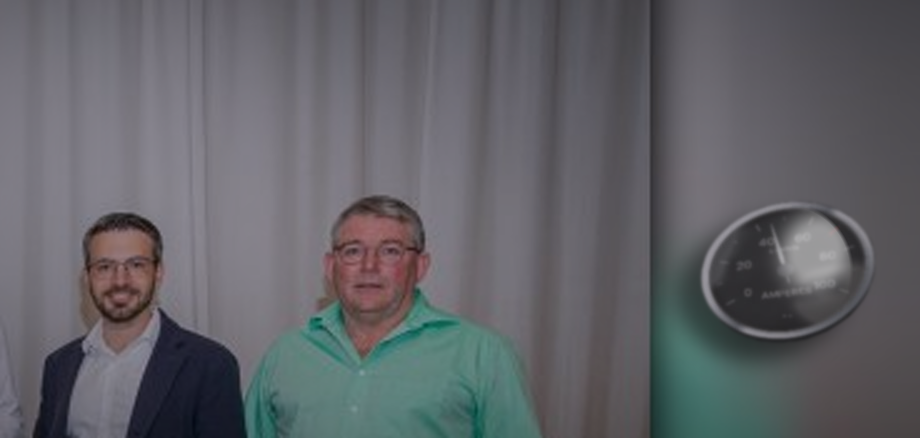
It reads 45 A
